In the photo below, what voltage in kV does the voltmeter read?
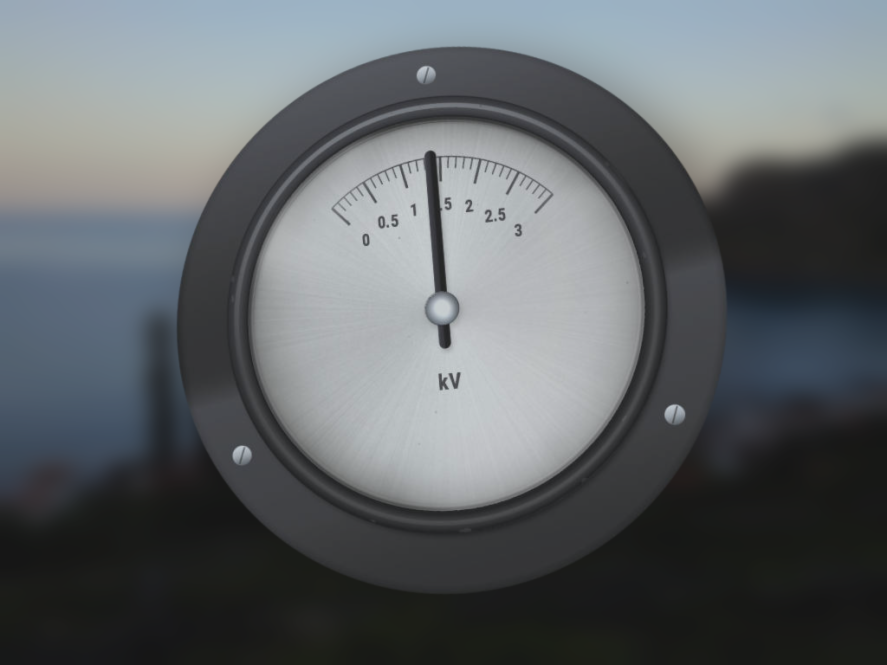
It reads 1.4 kV
